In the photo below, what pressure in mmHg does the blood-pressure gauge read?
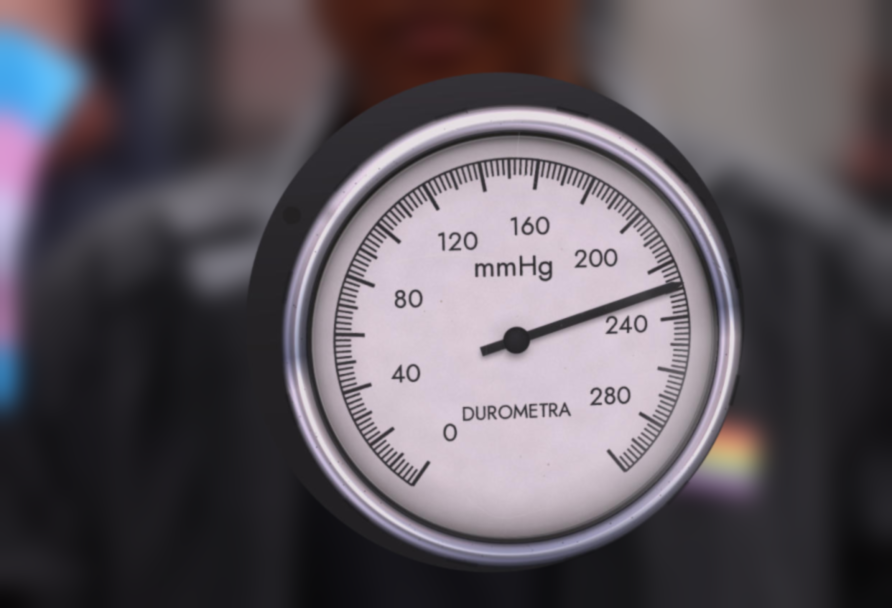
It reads 228 mmHg
